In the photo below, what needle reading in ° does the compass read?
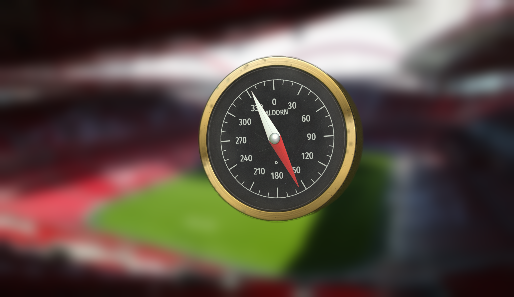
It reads 155 °
